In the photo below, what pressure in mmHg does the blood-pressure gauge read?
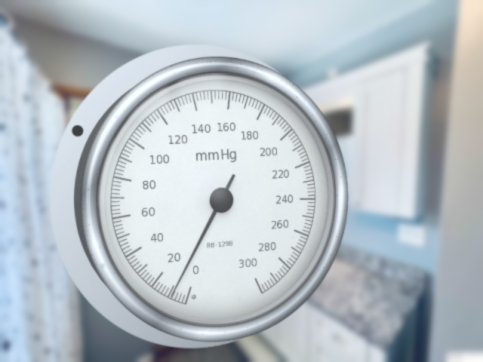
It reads 10 mmHg
